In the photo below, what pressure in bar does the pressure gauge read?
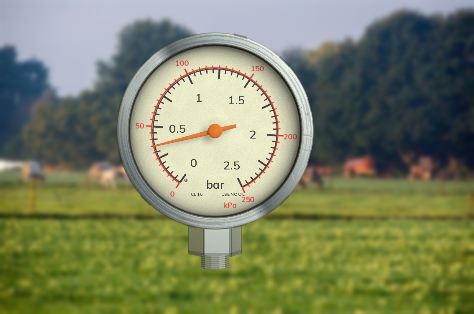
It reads 0.35 bar
